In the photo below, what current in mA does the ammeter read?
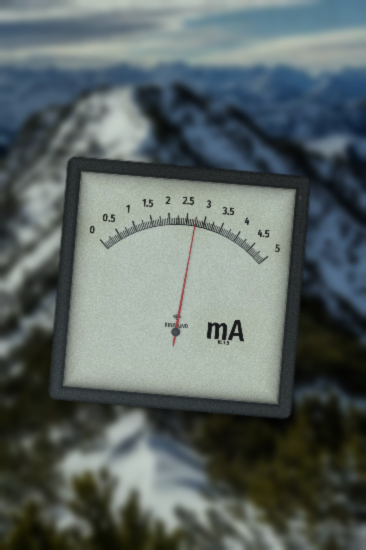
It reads 2.75 mA
